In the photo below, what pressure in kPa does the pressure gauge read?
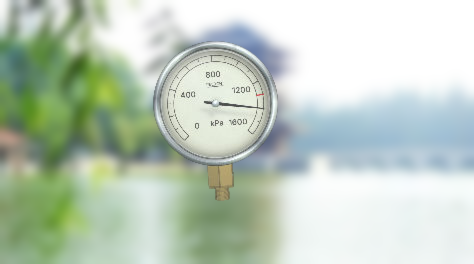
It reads 1400 kPa
